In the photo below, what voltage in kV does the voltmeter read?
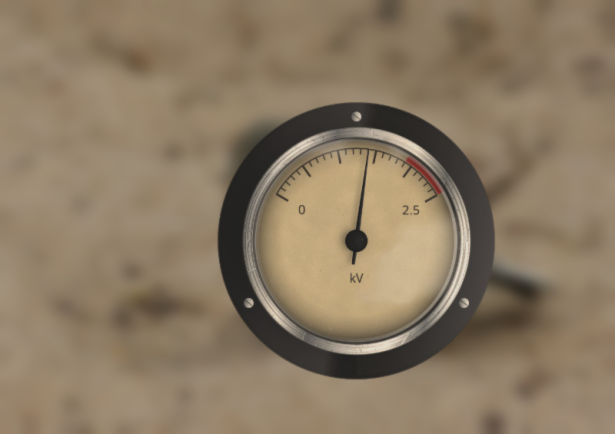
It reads 1.4 kV
